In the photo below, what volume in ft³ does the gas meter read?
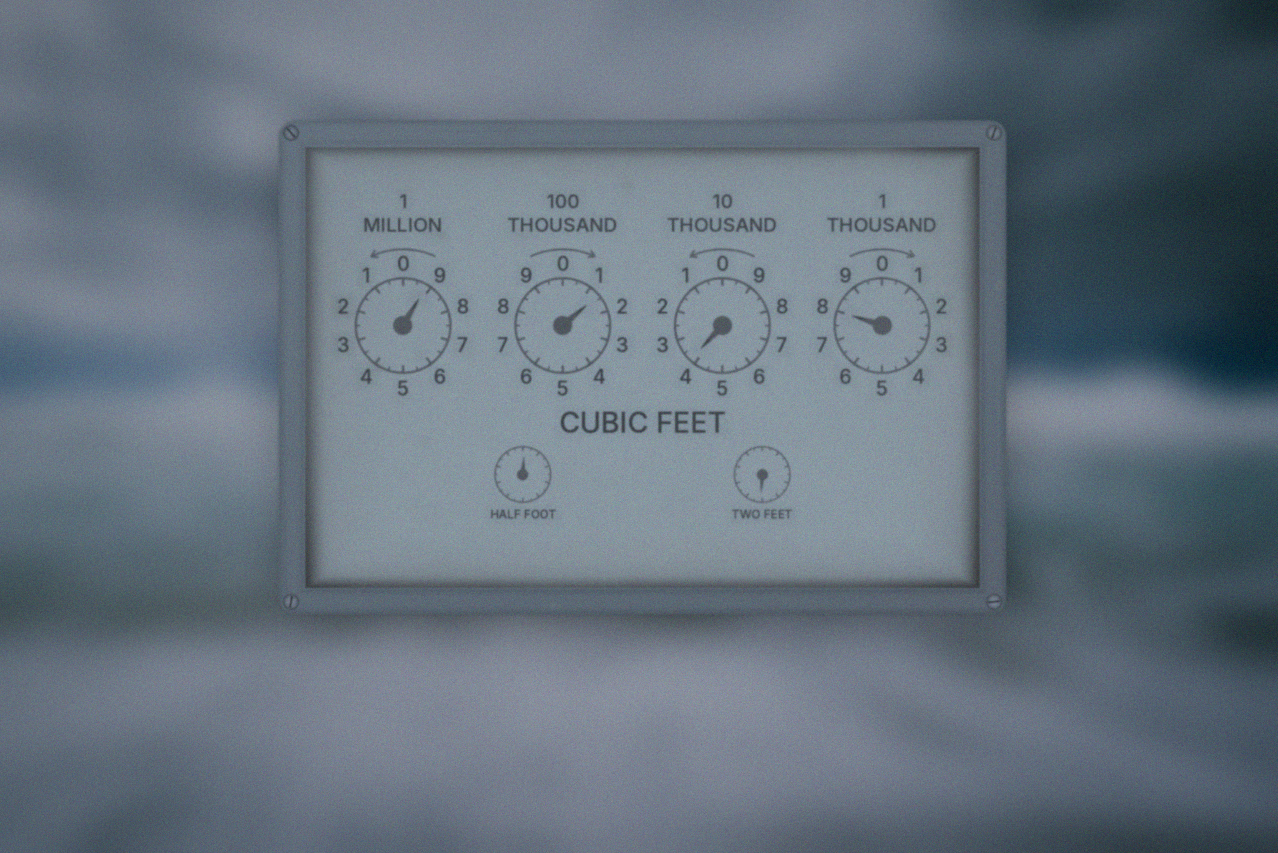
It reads 913800 ft³
